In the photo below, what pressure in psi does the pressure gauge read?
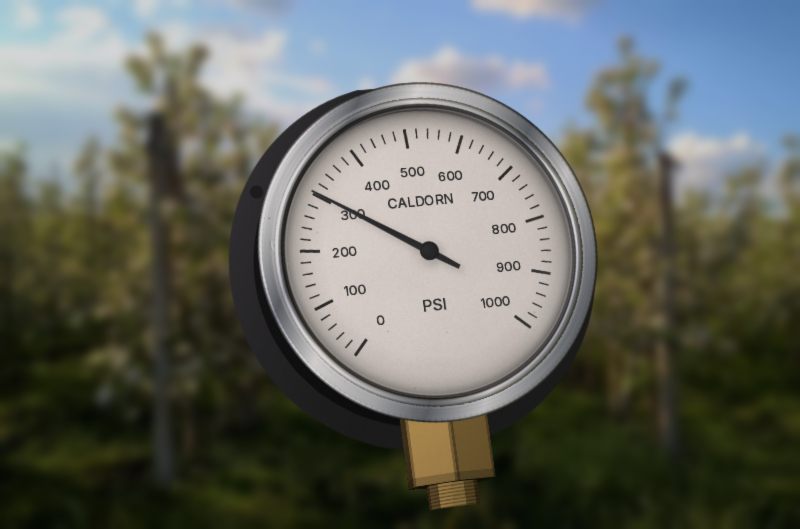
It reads 300 psi
